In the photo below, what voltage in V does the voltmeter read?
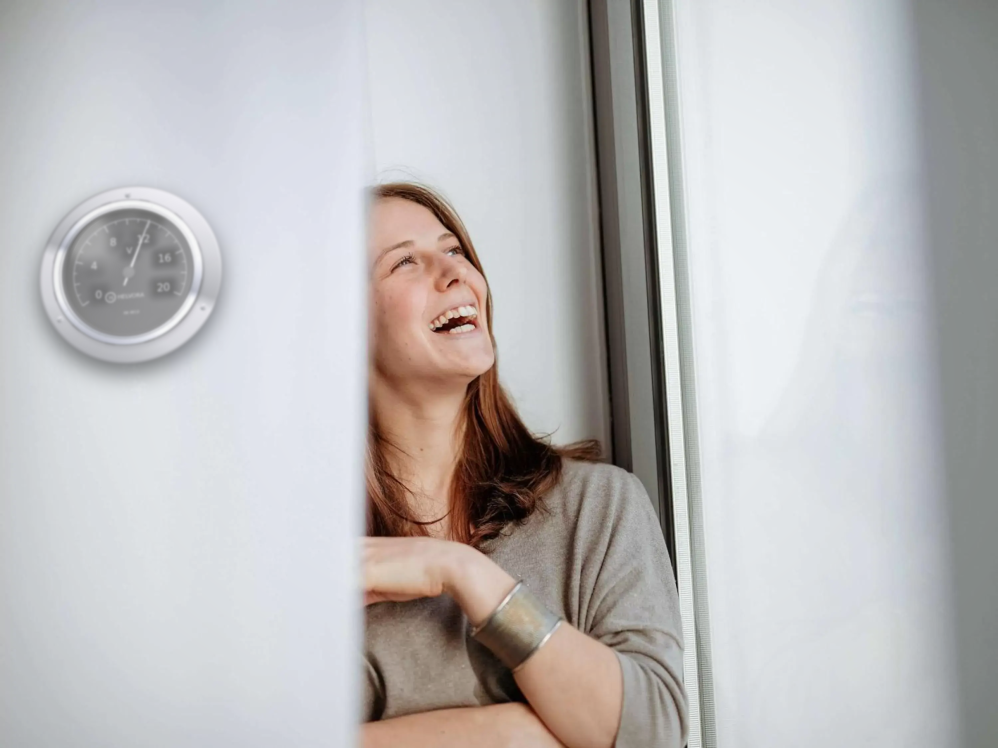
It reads 12 V
